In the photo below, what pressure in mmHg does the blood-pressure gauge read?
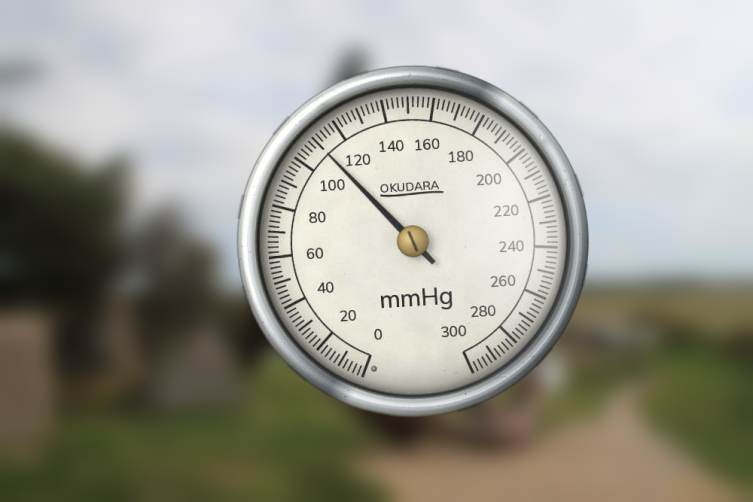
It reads 110 mmHg
